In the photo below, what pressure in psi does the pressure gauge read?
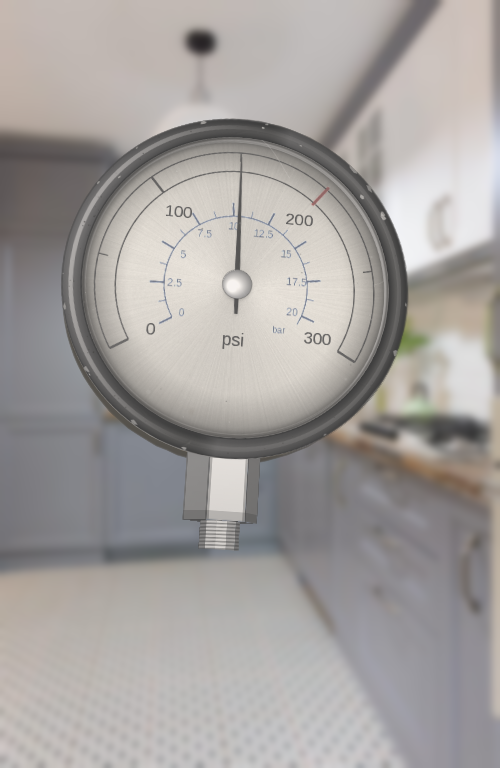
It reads 150 psi
